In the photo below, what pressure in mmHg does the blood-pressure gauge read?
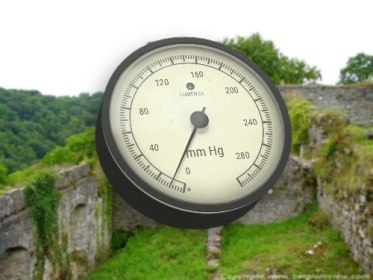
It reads 10 mmHg
